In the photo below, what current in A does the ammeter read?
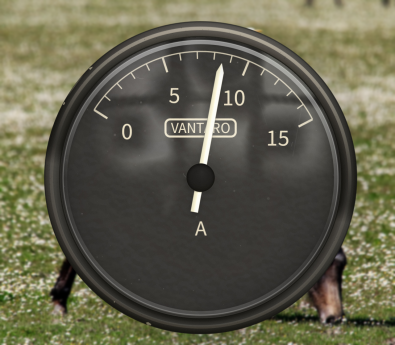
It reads 8.5 A
